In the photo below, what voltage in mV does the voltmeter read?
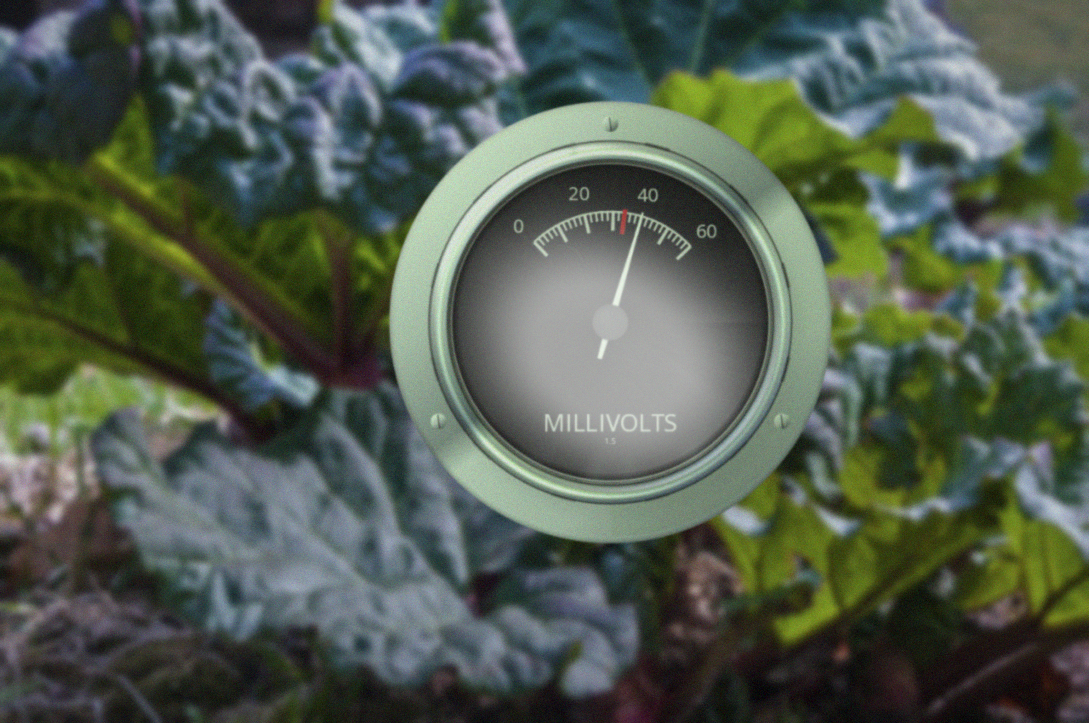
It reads 40 mV
